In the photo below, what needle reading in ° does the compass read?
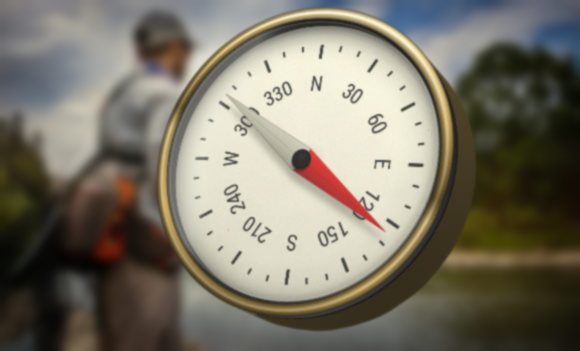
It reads 125 °
